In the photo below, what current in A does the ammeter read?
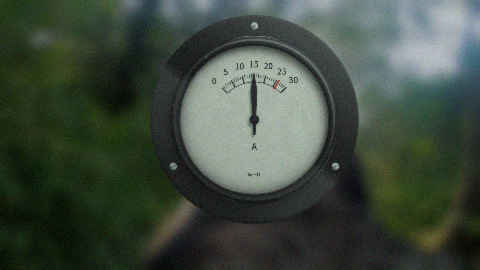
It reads 15 A
